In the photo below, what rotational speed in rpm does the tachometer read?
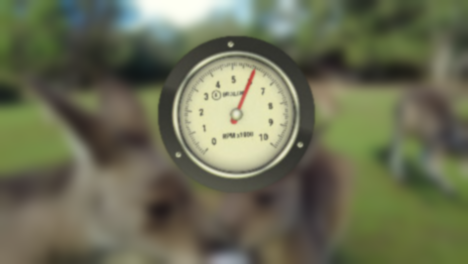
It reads 6000 rpm
